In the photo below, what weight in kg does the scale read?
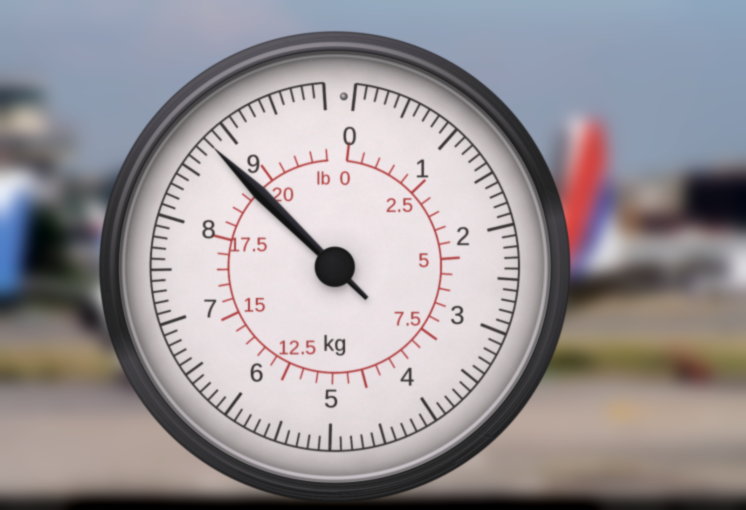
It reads 8.8 kg
